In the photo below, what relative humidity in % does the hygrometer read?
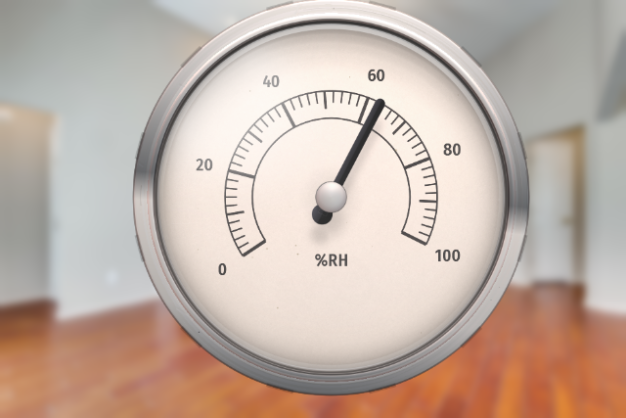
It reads 63 %
